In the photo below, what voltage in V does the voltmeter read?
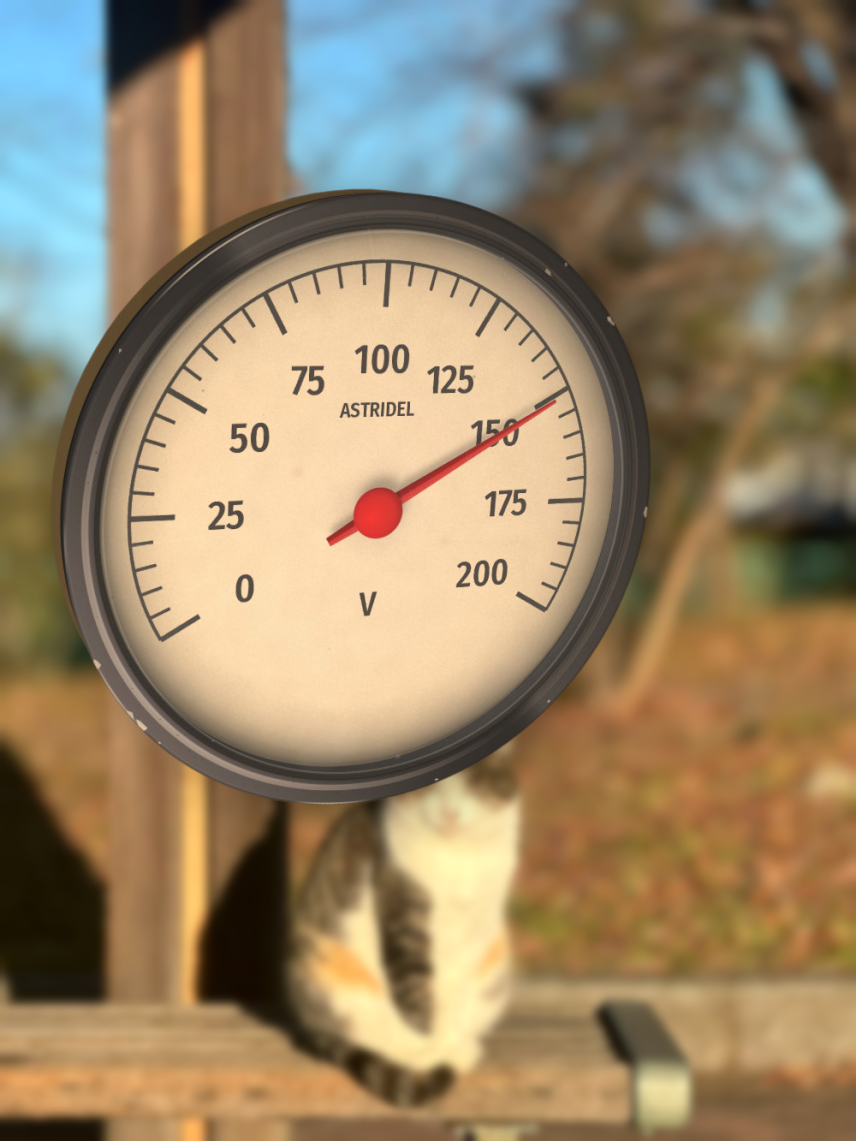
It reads 150 V
